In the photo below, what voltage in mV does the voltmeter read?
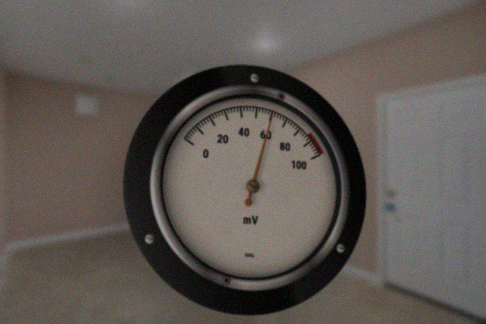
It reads 60 mV
